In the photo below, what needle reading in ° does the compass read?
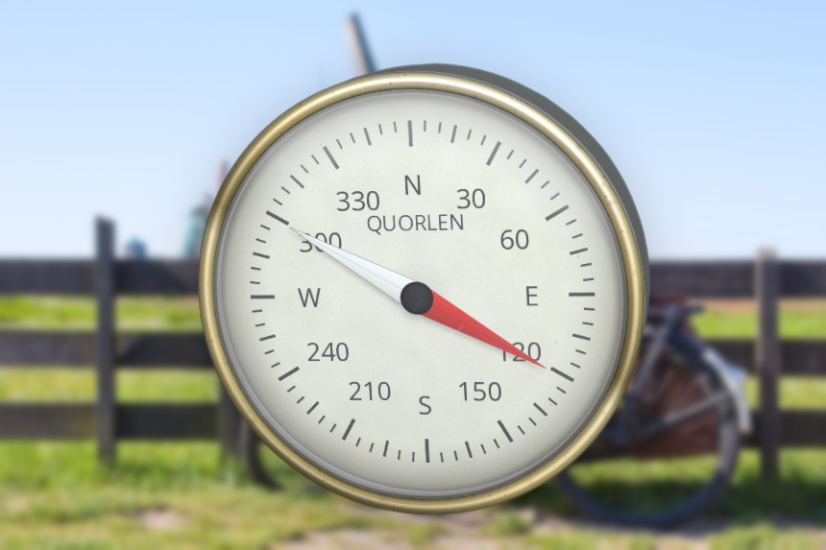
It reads 120 °
